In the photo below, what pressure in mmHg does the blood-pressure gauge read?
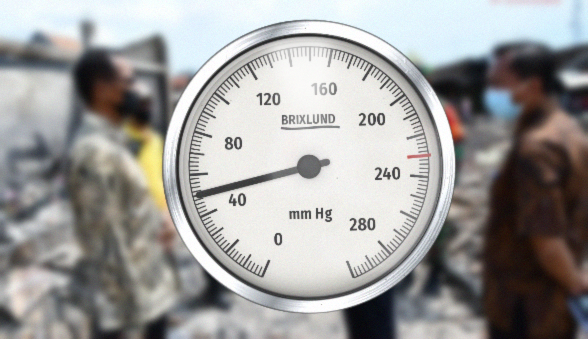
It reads 50 mmHg
